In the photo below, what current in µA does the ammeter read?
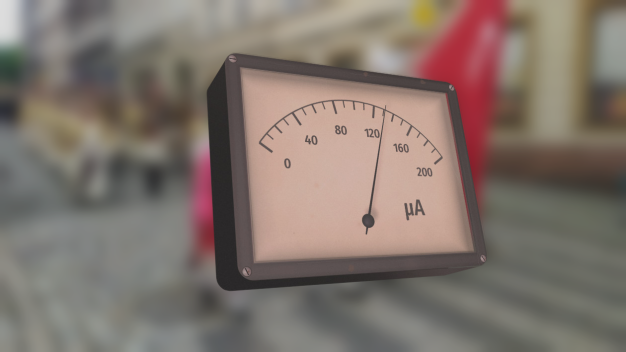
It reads 130 µA
